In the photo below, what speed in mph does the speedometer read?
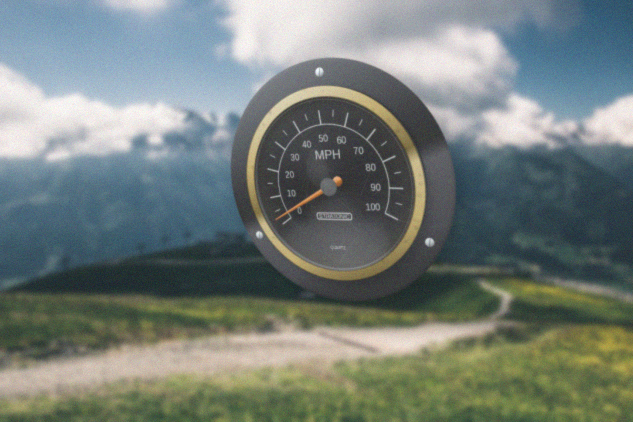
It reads 2.5 mph
